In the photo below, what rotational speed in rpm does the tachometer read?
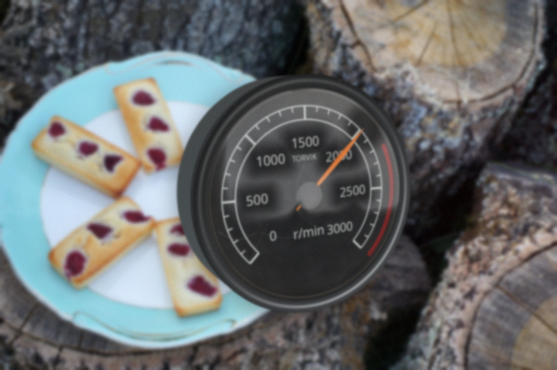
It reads 2000 rpm
